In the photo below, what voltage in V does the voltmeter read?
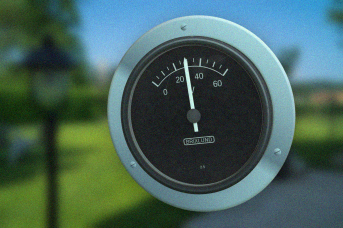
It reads 30 V
